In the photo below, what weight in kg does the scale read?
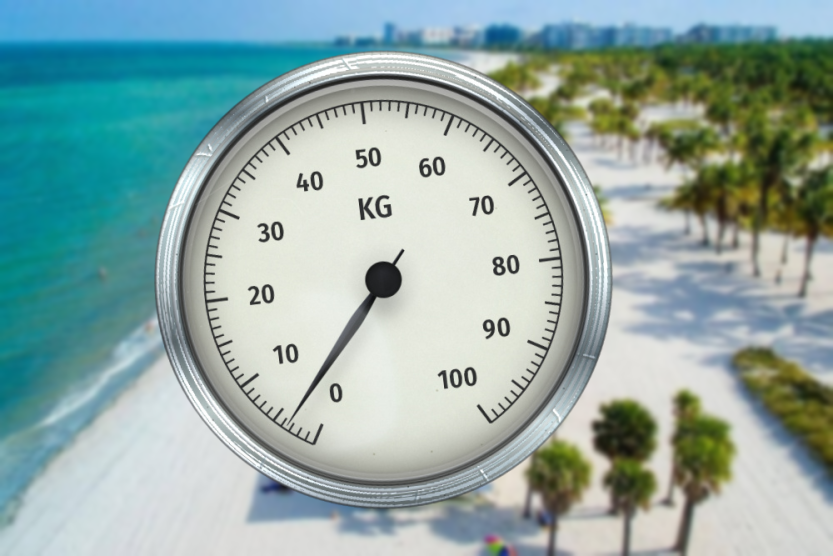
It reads 3.5 kg
